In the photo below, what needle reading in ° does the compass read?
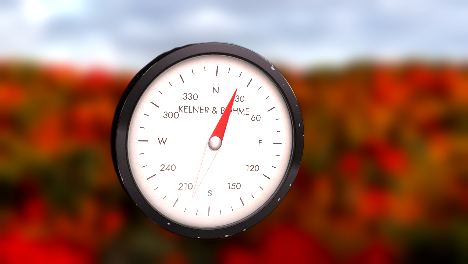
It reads 20 °
